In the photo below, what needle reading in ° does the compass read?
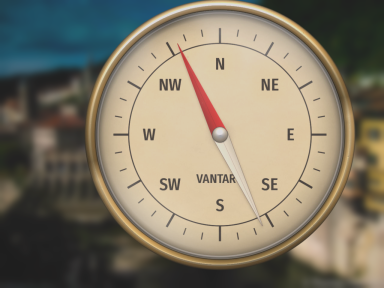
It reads 335 °
